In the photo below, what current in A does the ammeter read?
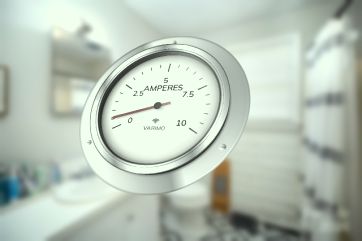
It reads 0.5 A
